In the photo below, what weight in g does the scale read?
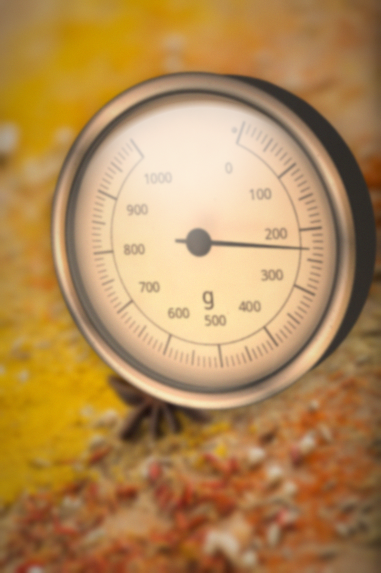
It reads 230 g
